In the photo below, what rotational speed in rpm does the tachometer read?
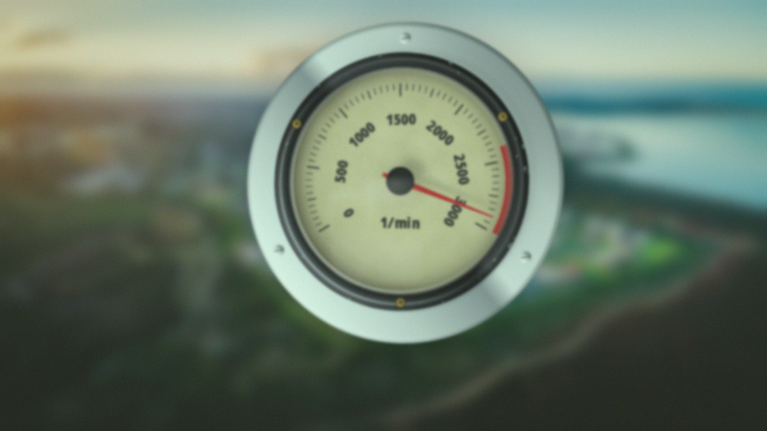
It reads 2900 rpm
